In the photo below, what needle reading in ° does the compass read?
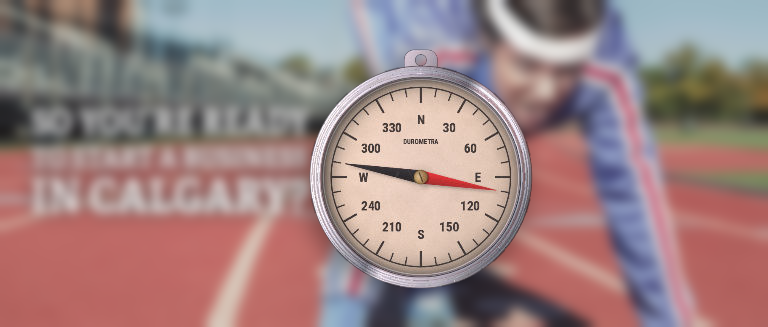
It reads 100 °
